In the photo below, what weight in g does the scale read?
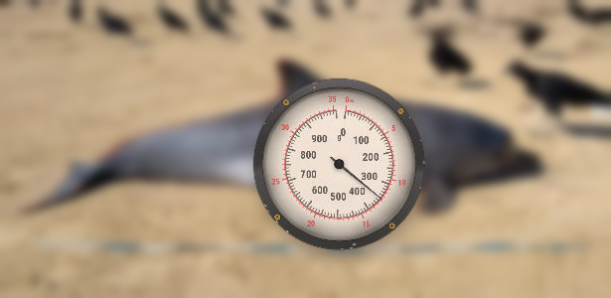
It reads 350 g
